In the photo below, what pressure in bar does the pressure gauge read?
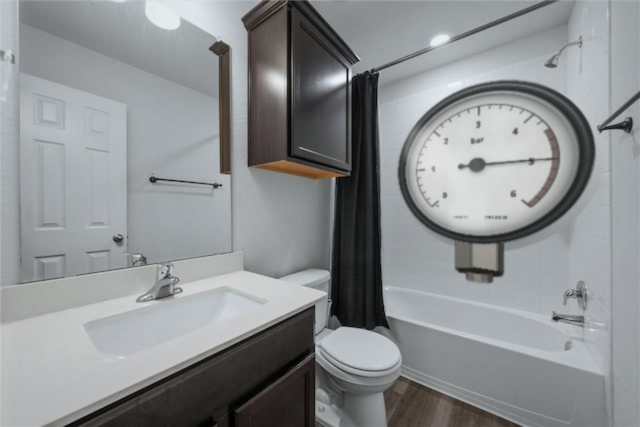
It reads 5 bar
